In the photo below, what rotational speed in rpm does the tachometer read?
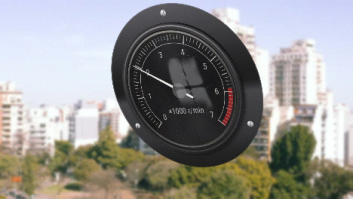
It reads 2000 rpm
